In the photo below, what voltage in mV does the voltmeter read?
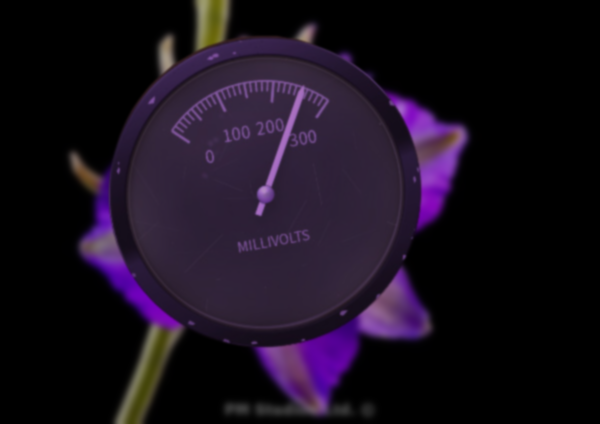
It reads 250 mV
